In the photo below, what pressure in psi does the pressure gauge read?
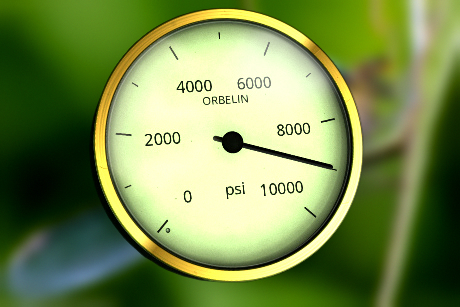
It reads 9000 psi
